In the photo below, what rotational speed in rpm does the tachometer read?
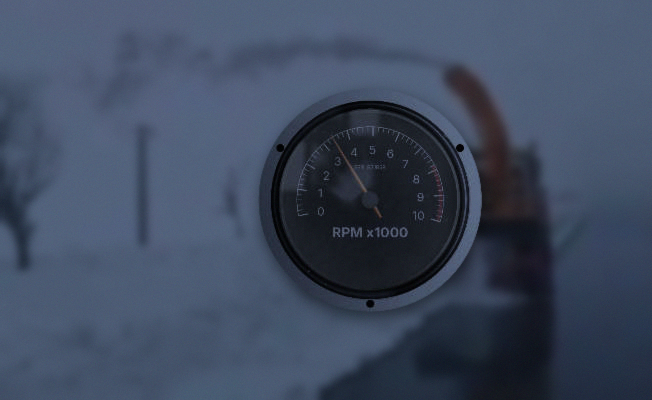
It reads 3400 rpm
